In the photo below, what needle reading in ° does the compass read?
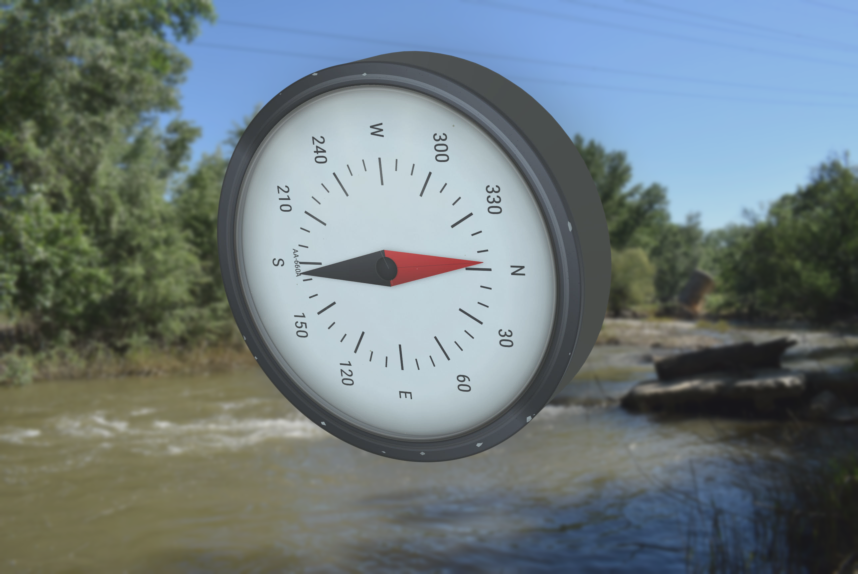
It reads 355 °
